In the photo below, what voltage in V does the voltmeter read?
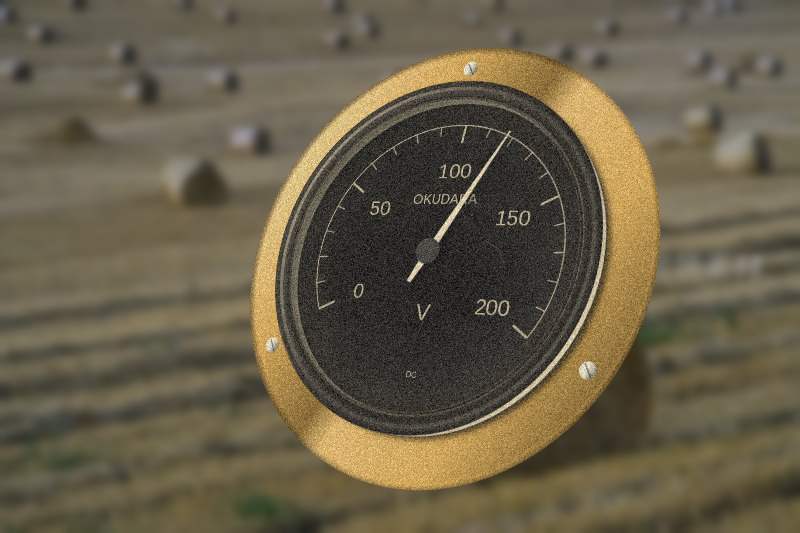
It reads 120 V
